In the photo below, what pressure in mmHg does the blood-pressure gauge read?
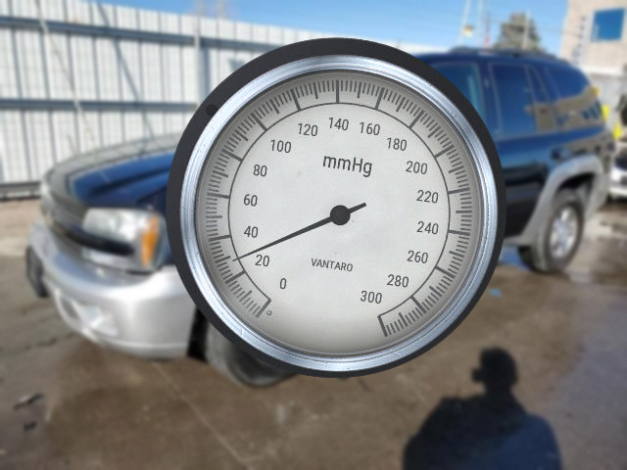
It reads 28 mmHg
